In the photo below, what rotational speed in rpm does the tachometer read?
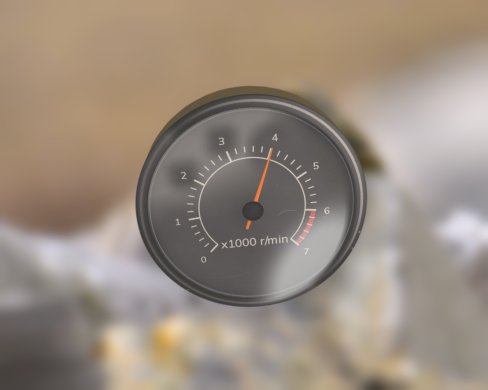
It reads 4000 rpm
